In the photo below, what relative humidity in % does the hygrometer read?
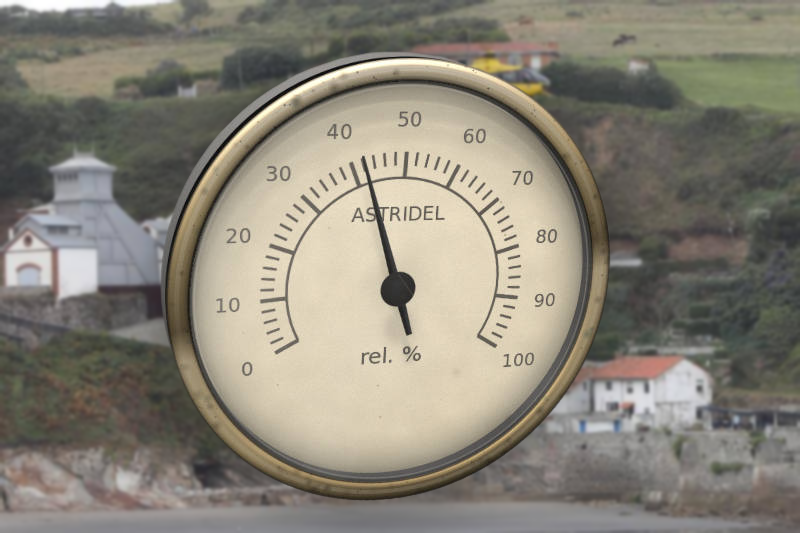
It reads 42 %
